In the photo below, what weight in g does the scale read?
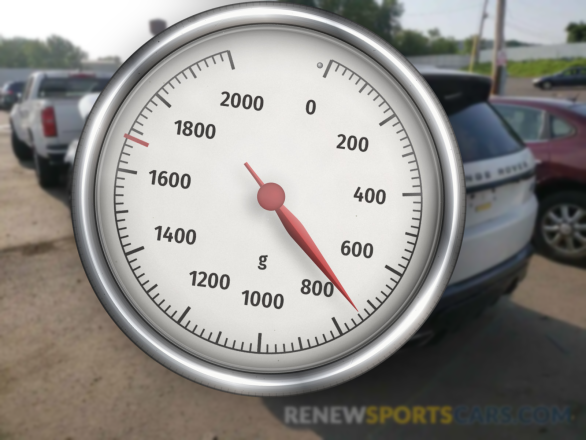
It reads 740 g
